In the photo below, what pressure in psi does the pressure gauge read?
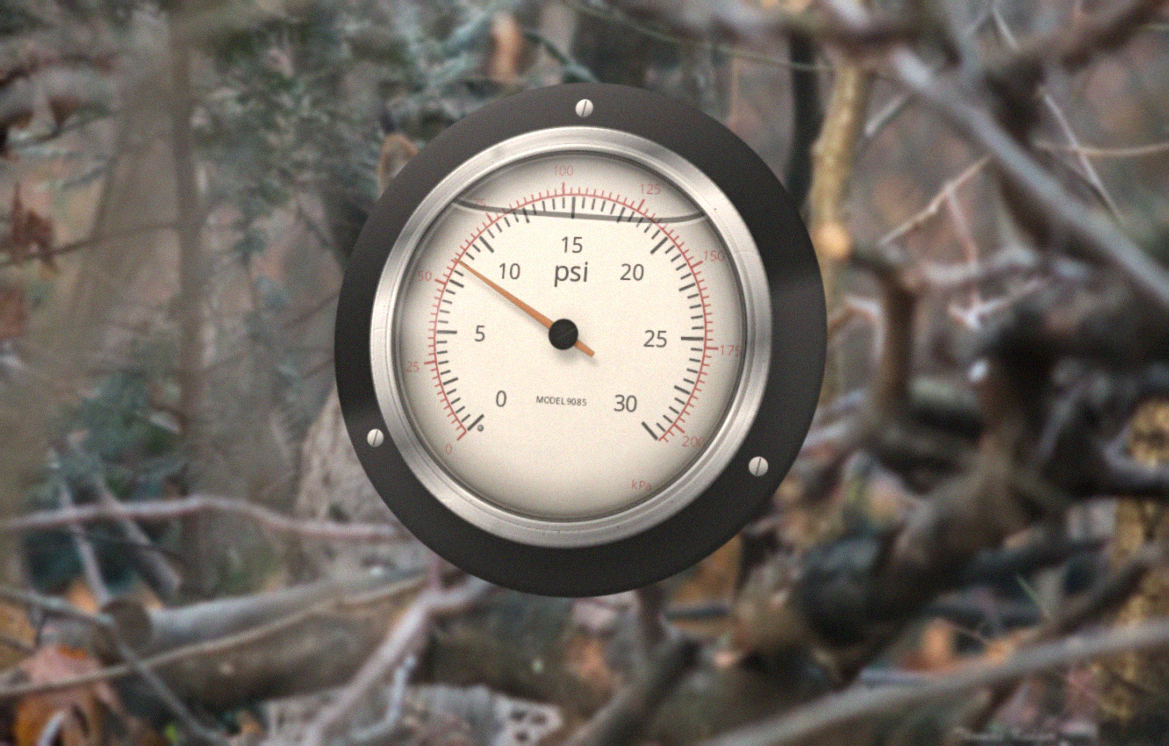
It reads 8.5 psi
